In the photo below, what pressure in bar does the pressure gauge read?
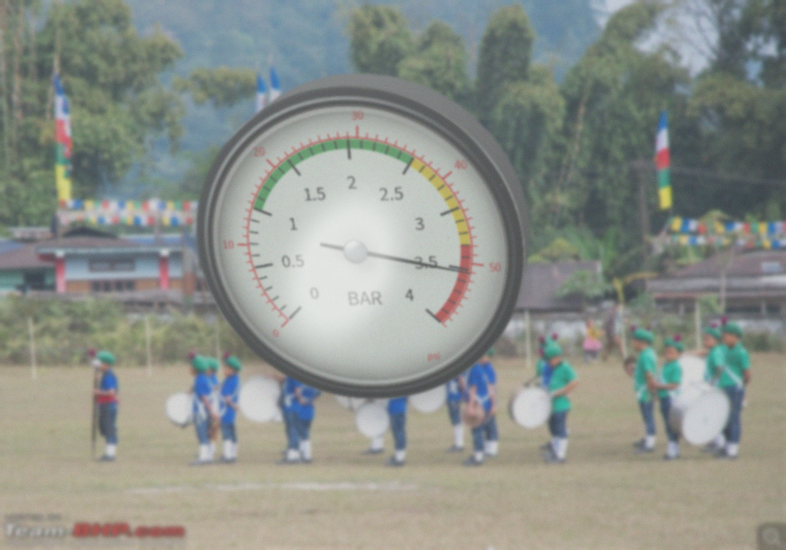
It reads 3.5 bar
